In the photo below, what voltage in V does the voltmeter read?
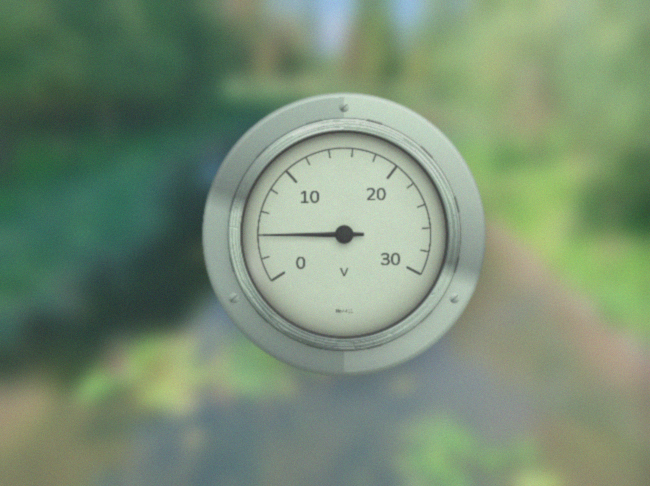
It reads 4 V
